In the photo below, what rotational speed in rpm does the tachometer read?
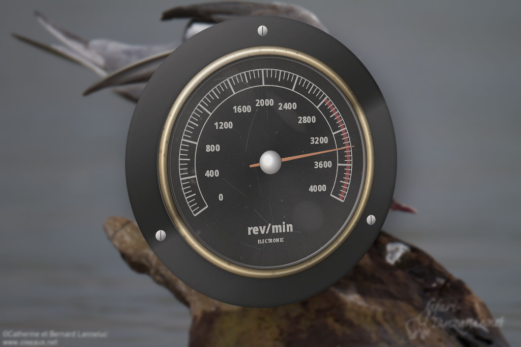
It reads 3400 rpm
